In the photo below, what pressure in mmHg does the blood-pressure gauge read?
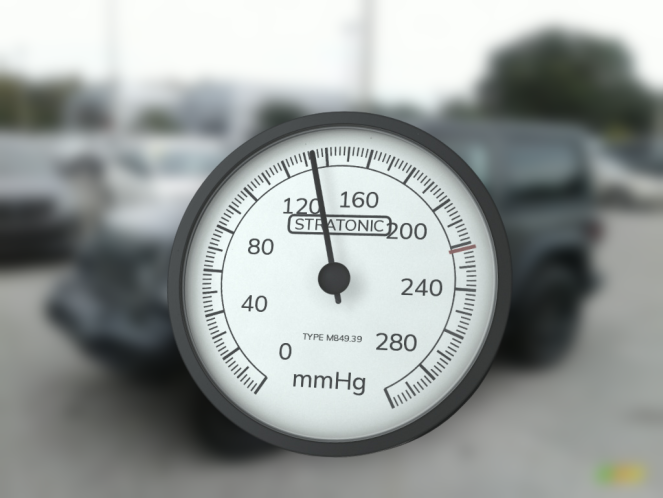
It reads 134 mmHg
